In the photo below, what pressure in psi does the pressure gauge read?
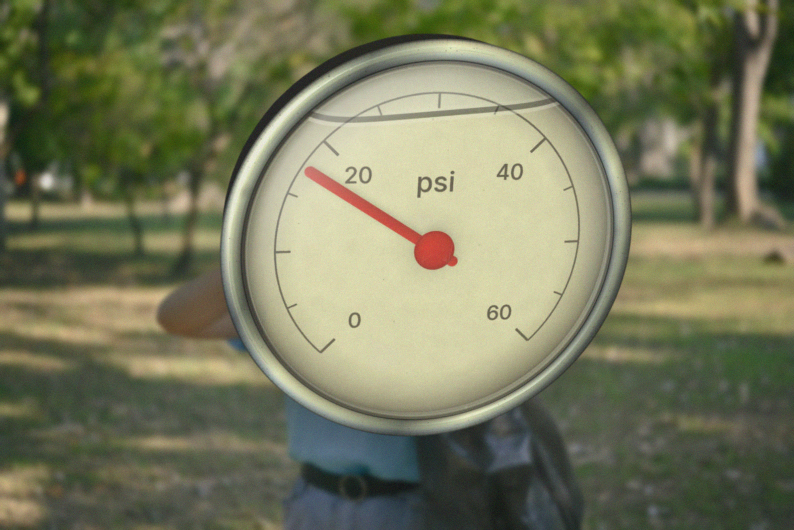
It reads 17.5 psi
